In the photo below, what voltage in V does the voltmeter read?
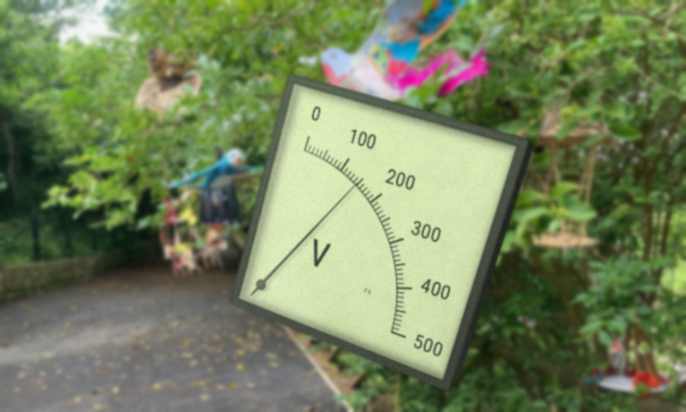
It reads 150 V
